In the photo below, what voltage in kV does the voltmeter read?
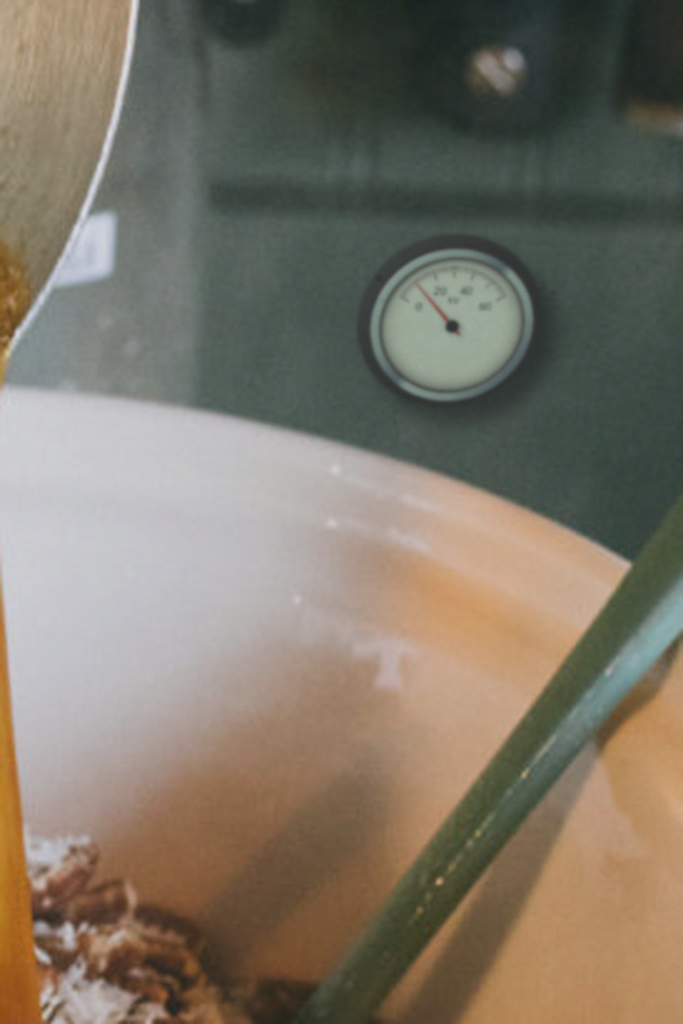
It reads 10 kV
